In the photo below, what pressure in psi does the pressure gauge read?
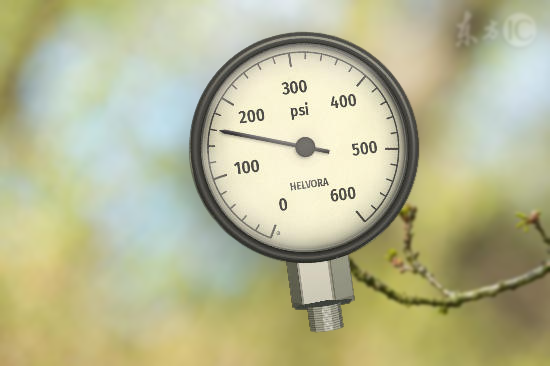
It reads 160 psi
